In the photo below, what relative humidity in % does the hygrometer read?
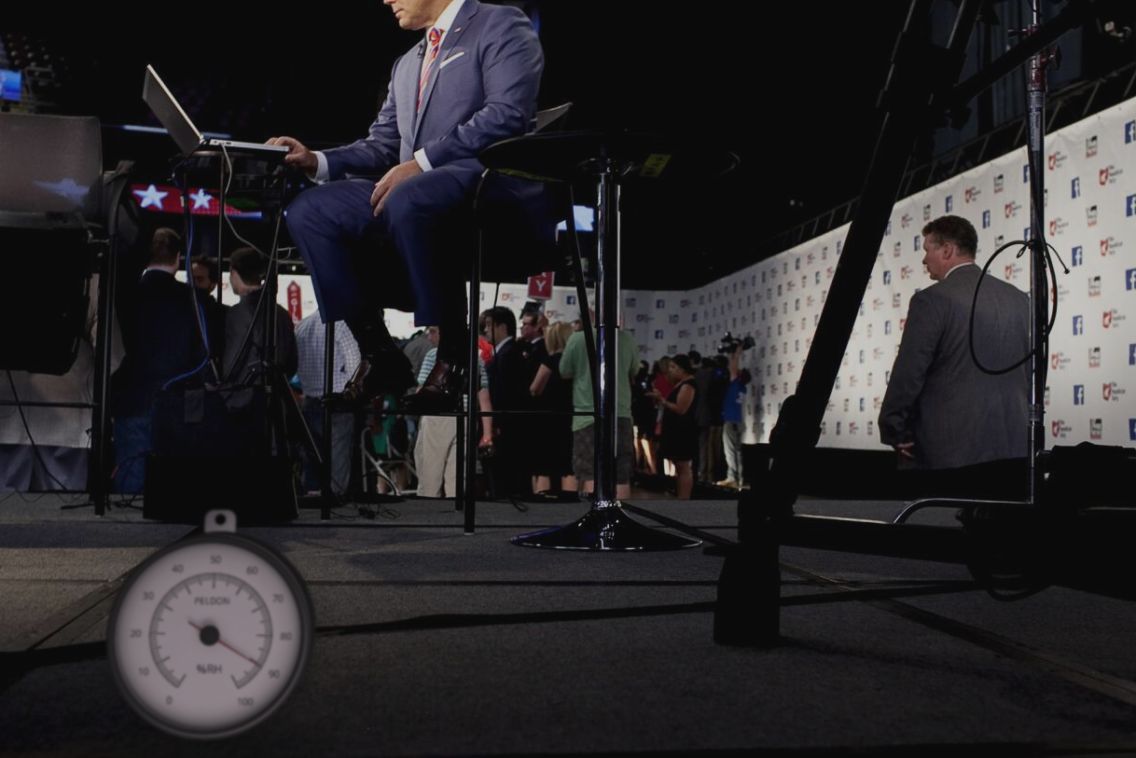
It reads 90 %
